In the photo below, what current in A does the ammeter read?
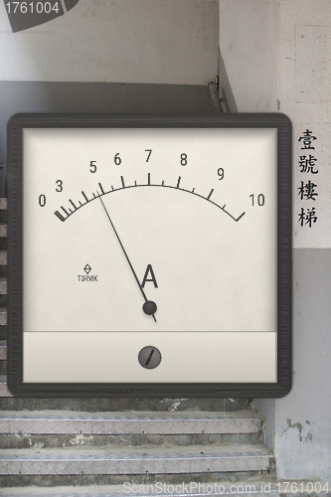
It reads 4.75 A
